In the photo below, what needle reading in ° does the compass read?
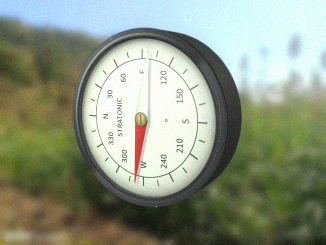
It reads 277.5 °
